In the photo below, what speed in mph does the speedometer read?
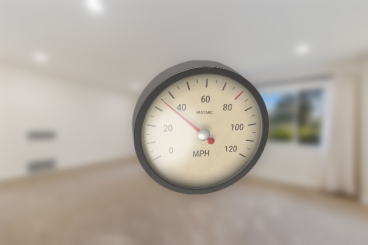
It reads 35 mph
